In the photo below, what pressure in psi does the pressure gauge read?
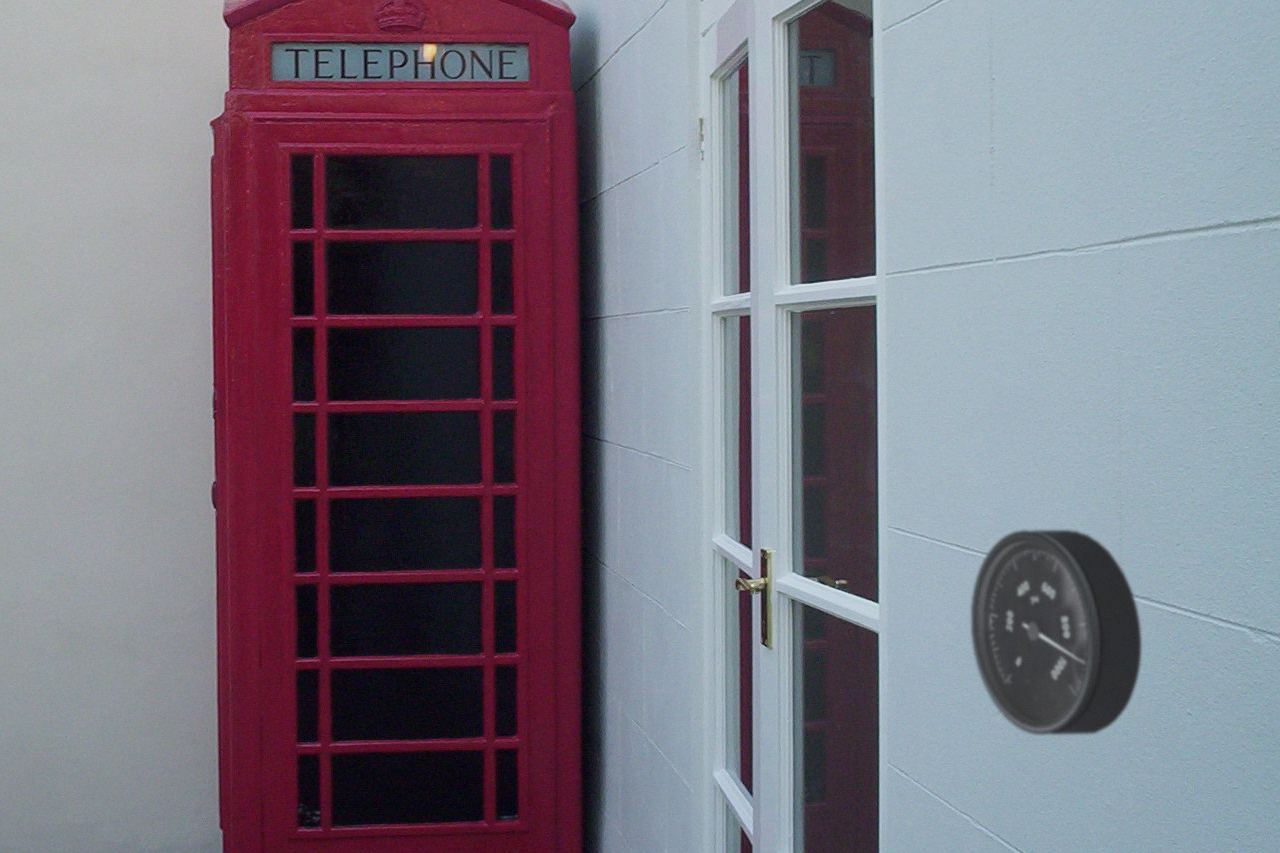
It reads 900 psi
